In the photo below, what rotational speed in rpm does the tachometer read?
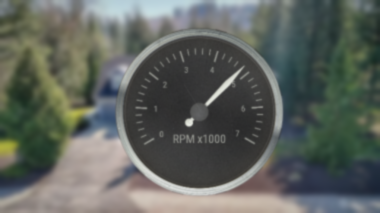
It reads 4800 rpm
